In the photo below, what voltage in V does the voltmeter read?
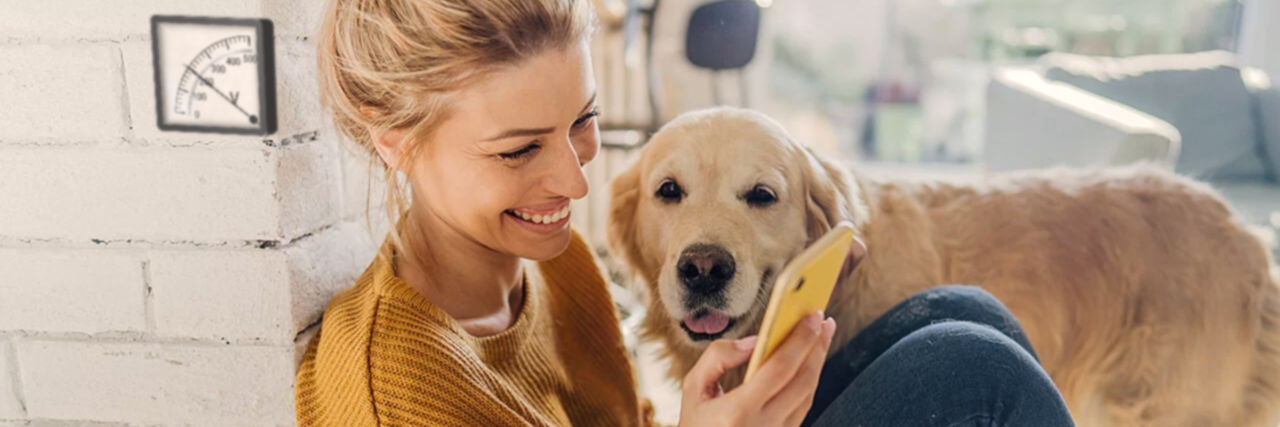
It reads 200 V
